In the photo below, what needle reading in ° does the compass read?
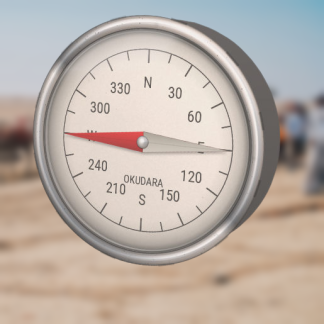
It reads 270 °
